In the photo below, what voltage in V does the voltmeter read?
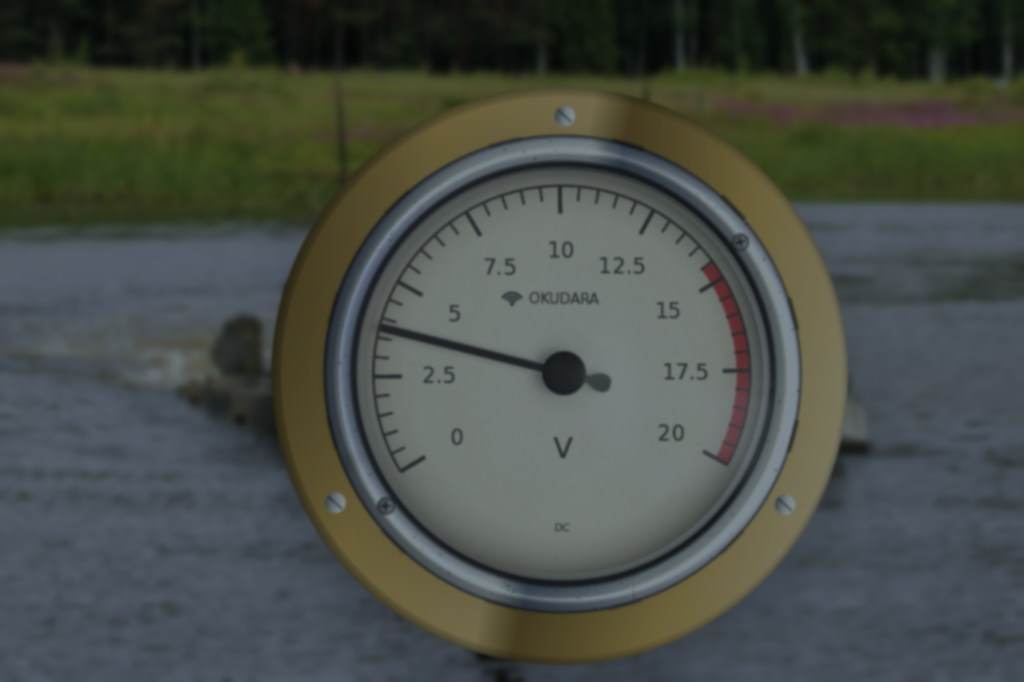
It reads 3.75 V
